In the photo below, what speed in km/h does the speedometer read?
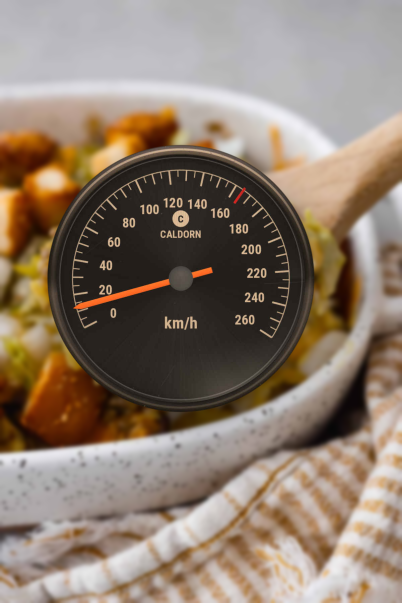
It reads 12.5 km/h
